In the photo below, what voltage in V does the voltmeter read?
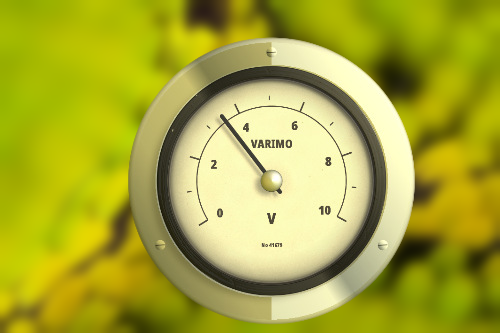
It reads 3.5 V
